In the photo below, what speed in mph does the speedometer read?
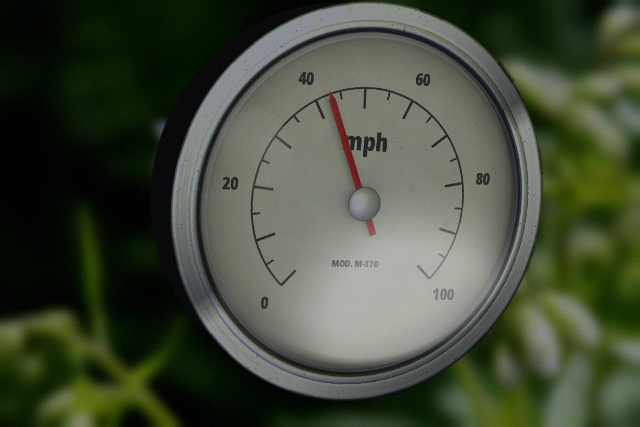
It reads 42.5 mph
